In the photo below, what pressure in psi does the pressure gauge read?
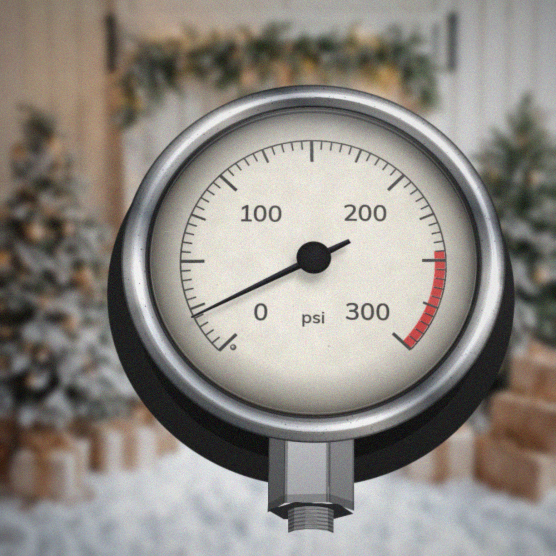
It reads 20 psi
